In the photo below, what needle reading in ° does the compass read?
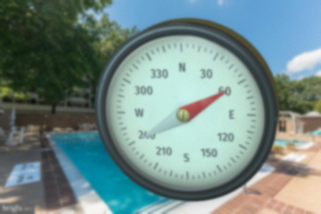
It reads 60 °
